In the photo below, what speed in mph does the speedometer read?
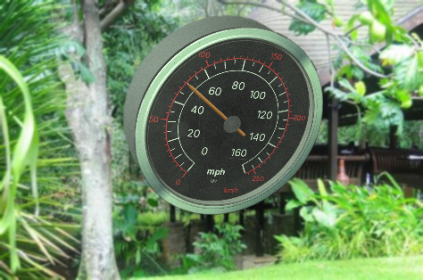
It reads 50 mph
